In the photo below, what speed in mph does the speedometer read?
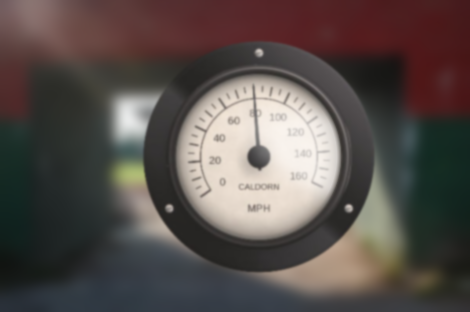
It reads 80 mph
